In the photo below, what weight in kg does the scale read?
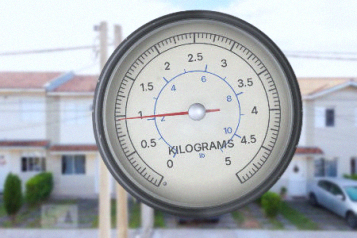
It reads 0.95 kg
